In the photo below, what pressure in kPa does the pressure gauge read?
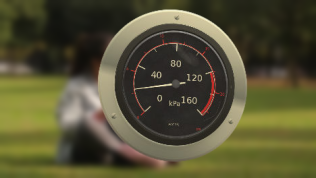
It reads 20 kPa
